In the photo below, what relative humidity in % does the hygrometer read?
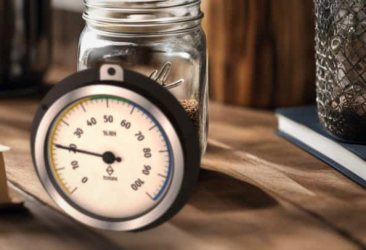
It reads 20 %
